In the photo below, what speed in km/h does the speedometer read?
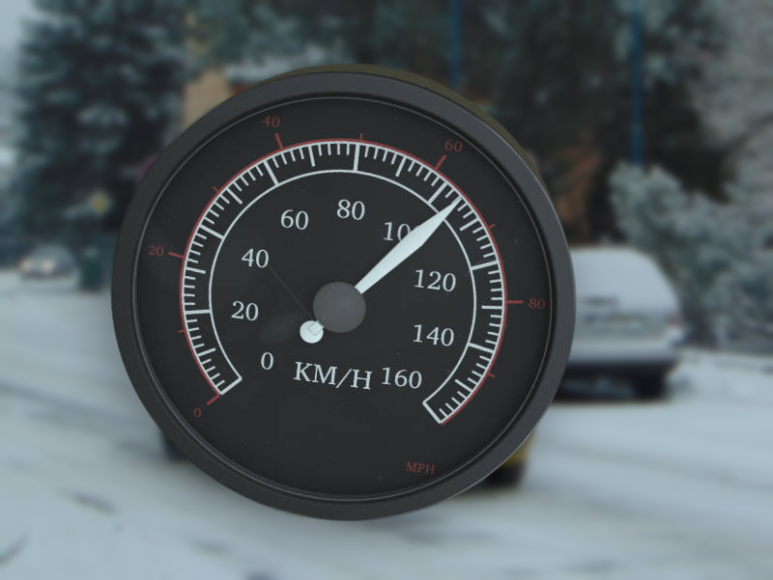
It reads 104 km/h
